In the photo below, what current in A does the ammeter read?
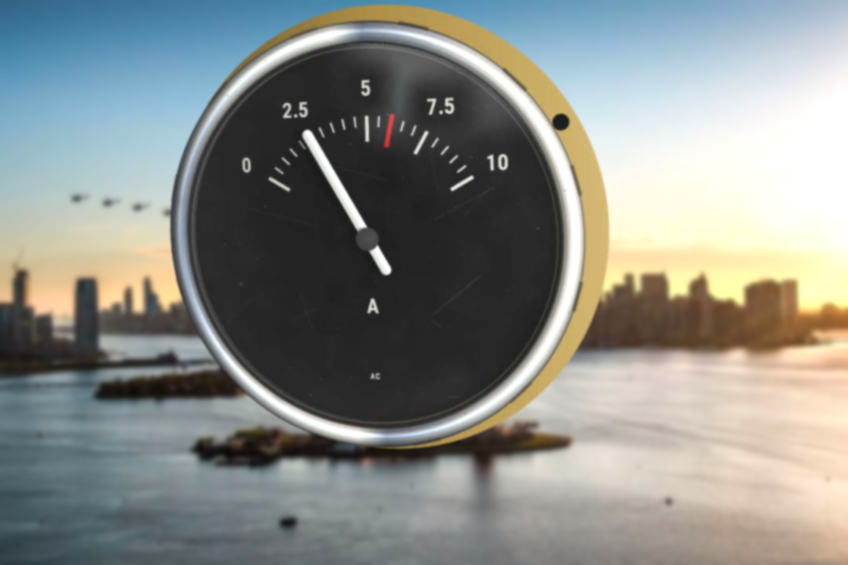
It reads 2.5 A
